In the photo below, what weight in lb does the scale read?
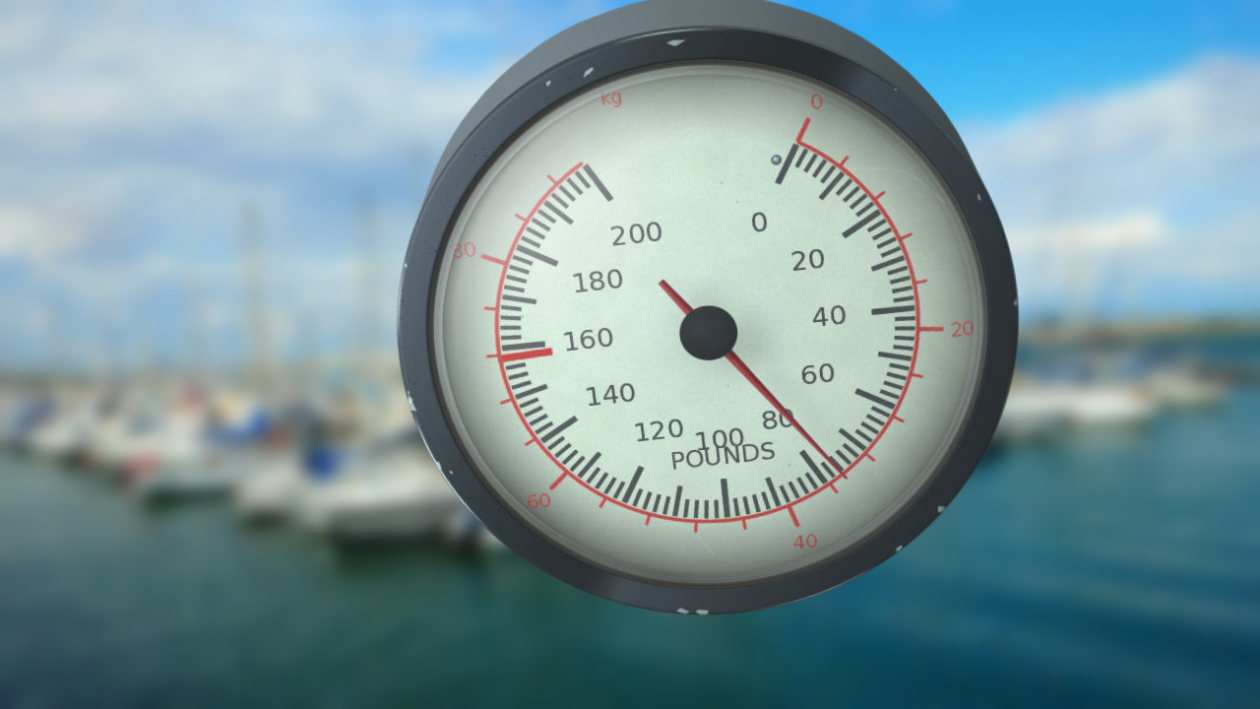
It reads 76 lb
